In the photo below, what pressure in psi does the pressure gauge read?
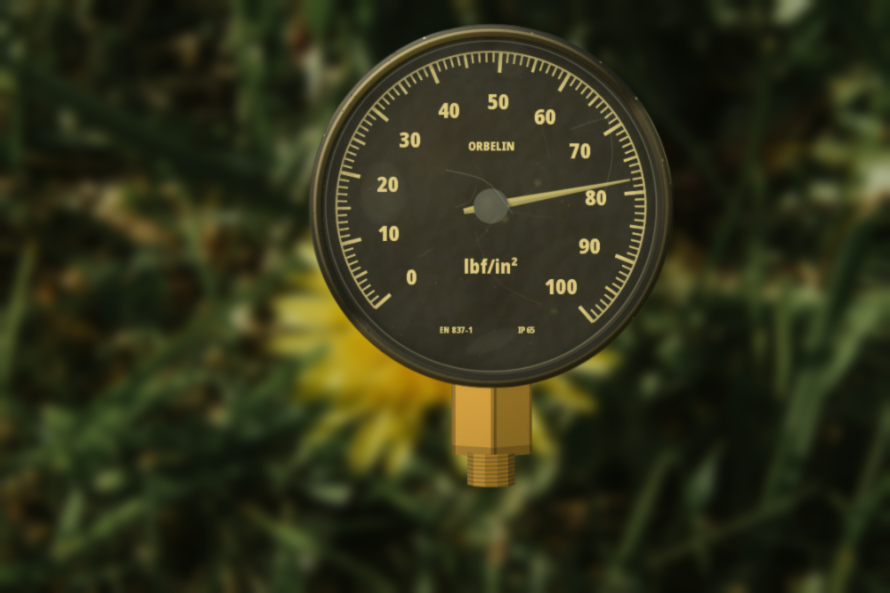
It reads 78 psi
